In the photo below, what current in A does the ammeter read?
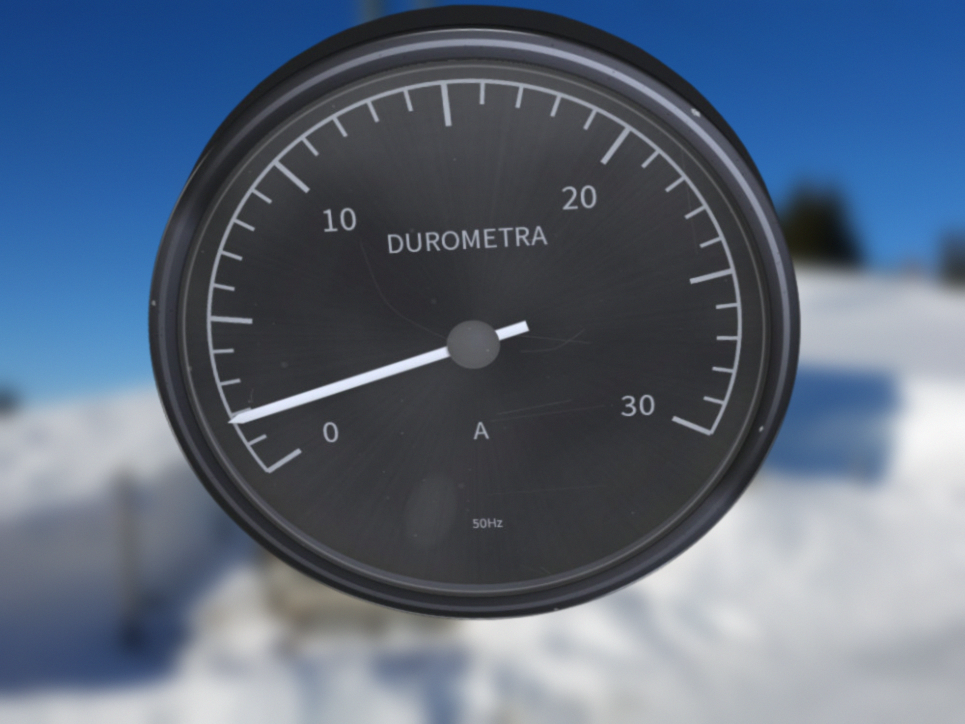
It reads 2 A
